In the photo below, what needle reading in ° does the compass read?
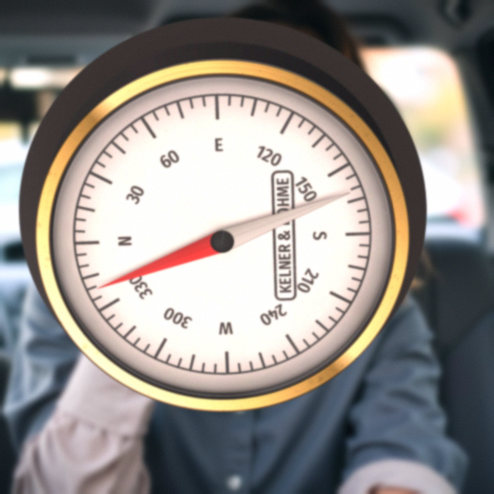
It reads 340 °
